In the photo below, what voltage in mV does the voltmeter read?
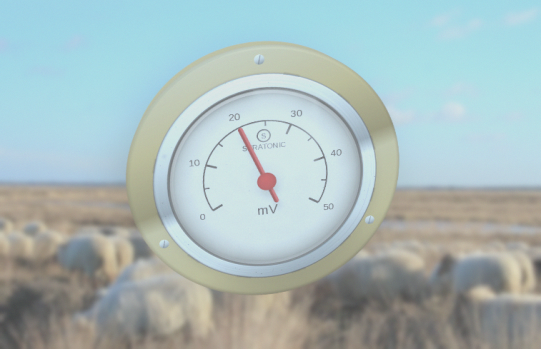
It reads 20 mV
